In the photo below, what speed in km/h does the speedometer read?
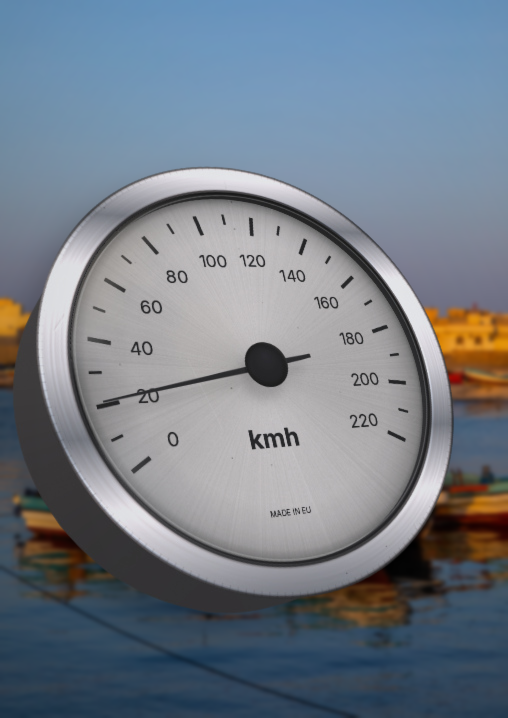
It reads 20 km/h
